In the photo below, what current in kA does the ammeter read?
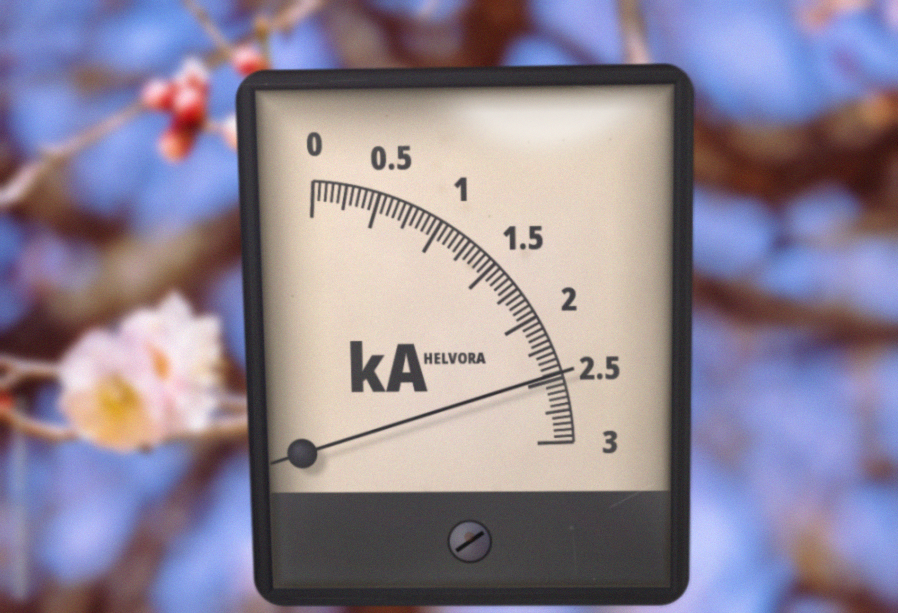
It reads 2.45 kA
